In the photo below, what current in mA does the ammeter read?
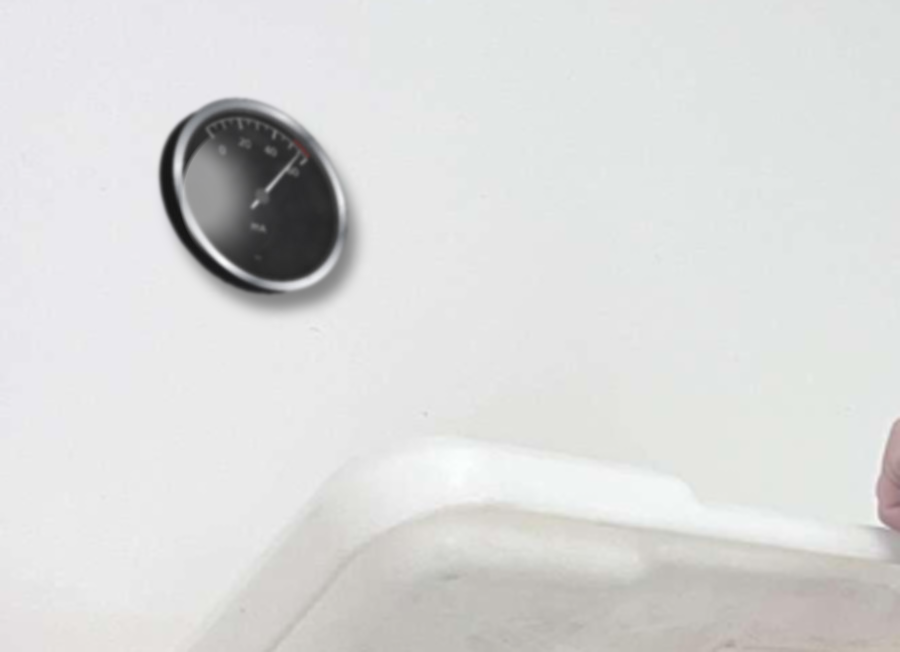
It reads 55 mA
